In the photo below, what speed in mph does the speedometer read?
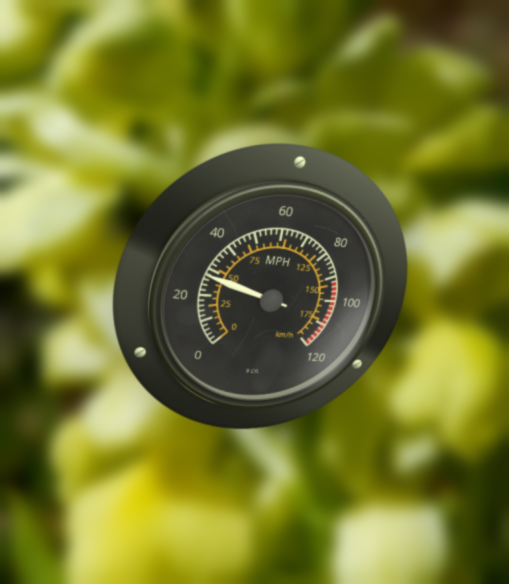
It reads 28 mph
